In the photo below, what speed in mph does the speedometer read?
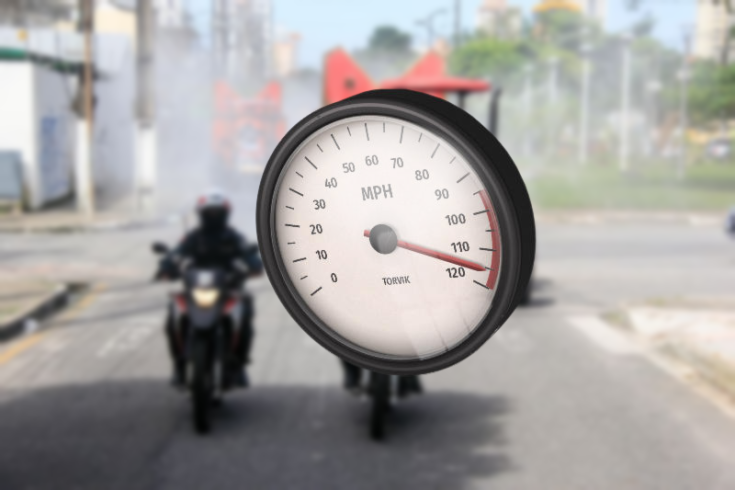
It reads 115 mph
